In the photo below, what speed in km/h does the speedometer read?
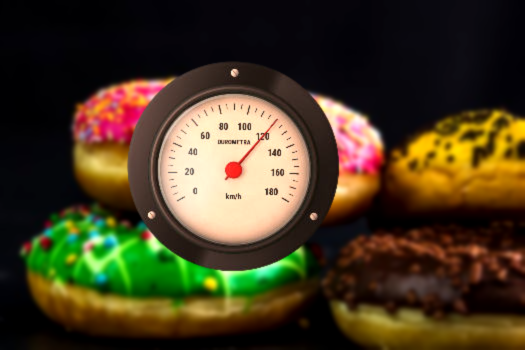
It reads 120 km/h
